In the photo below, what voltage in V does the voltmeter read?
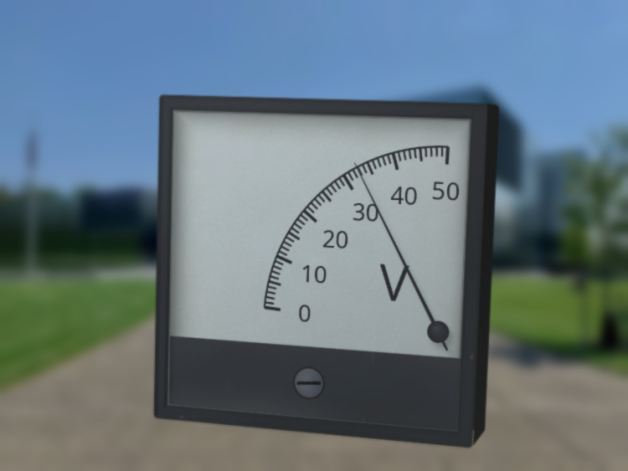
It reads 33 V
